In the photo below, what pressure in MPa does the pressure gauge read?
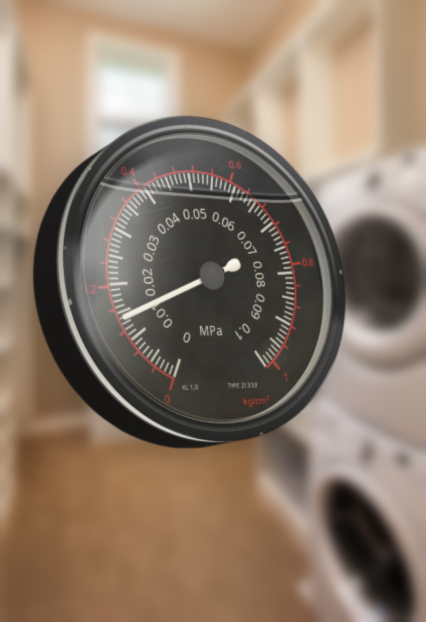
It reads 0.014 MPa
